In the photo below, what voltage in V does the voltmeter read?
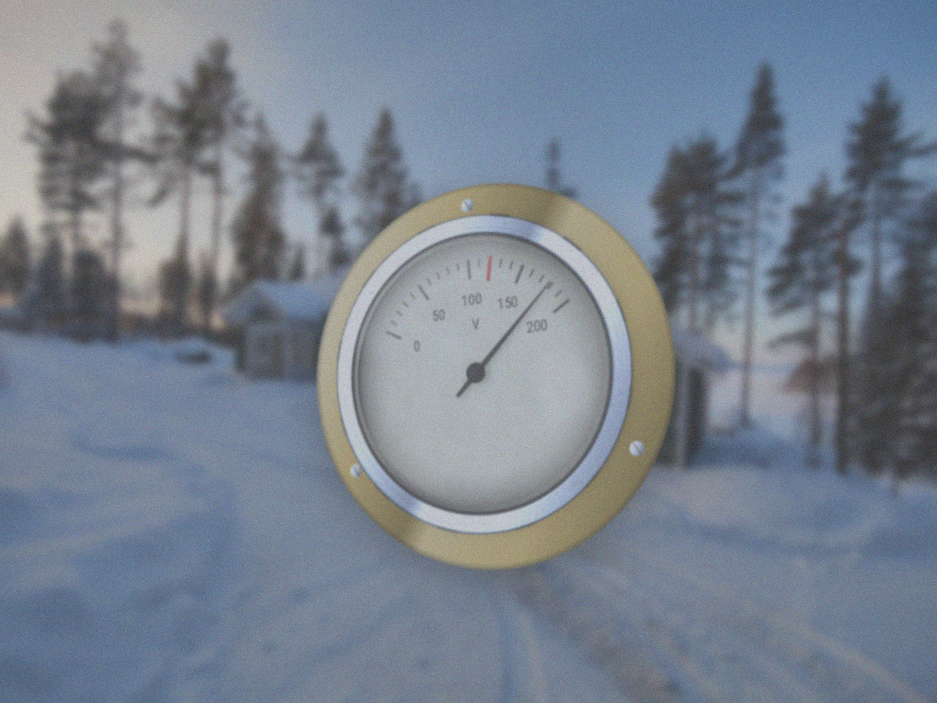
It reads 180 V
